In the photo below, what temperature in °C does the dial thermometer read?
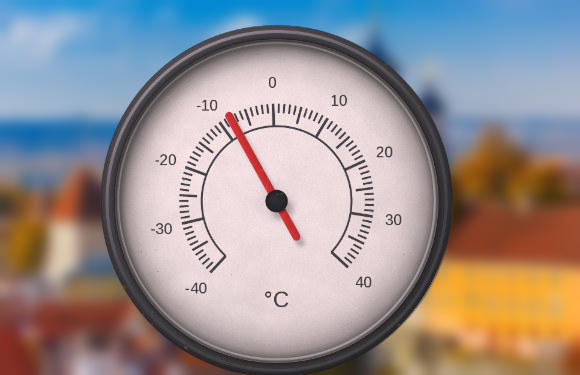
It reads -8 °C
